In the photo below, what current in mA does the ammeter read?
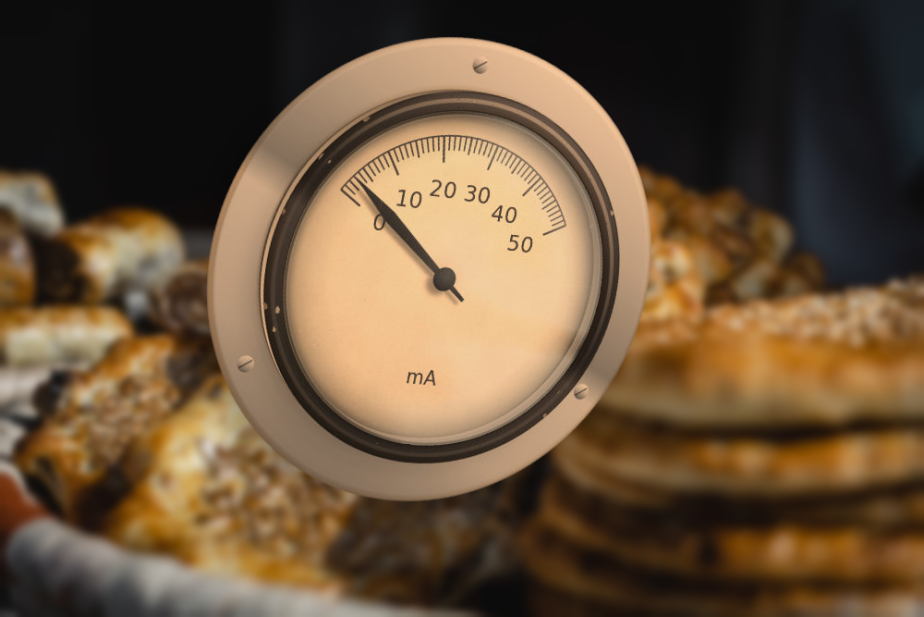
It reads 3 mA
